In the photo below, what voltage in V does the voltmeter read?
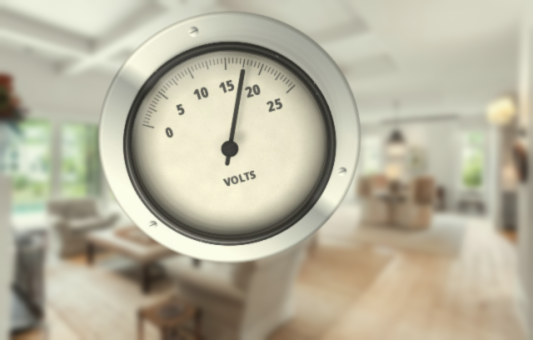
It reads 17.5 V
